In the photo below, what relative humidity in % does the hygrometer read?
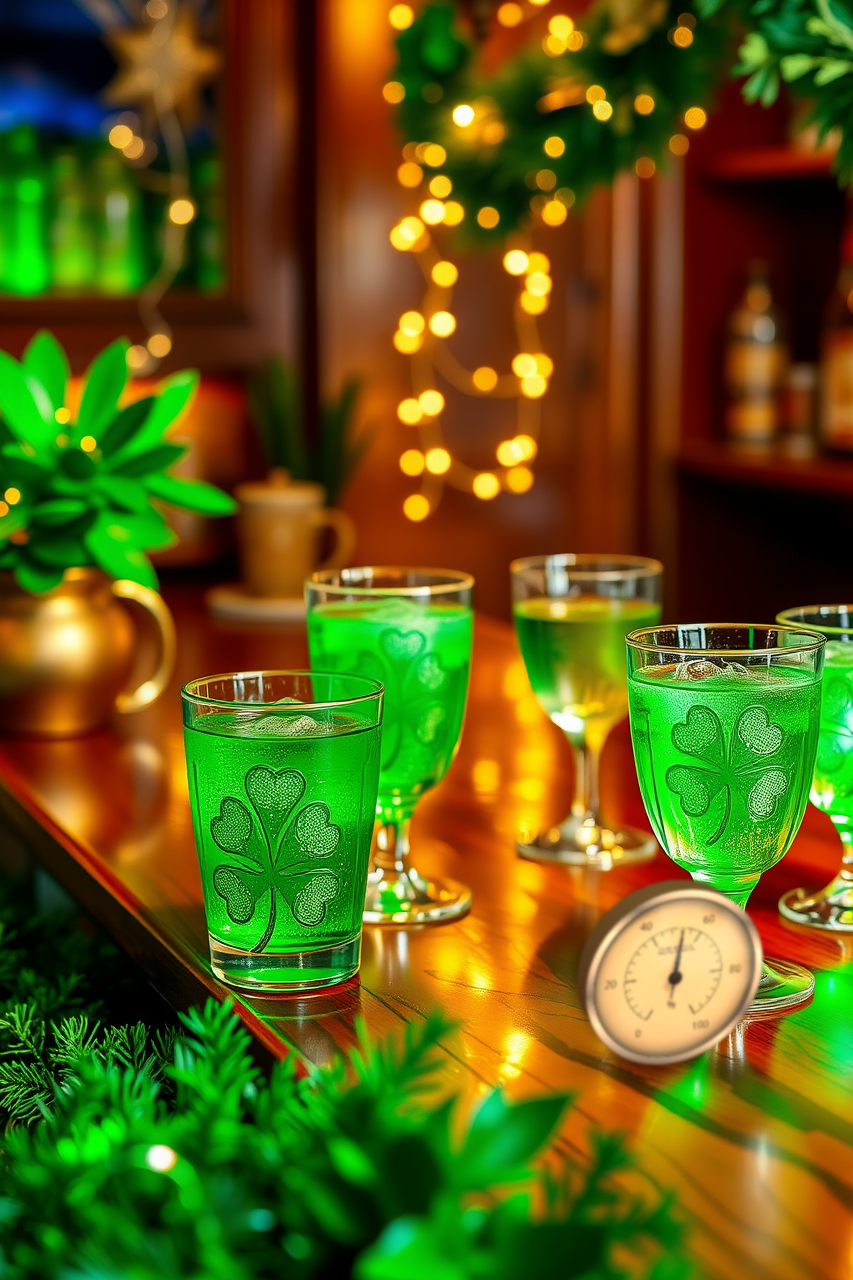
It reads 52 %
